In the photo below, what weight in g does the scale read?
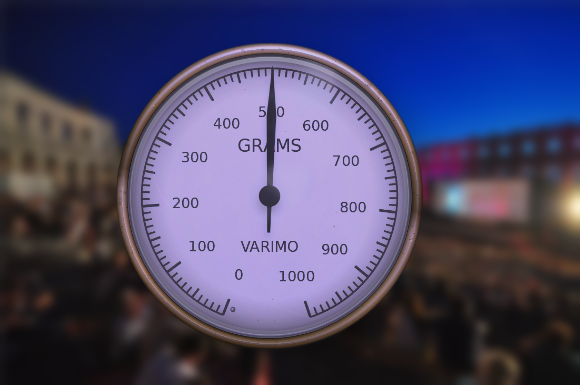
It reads 500 g
